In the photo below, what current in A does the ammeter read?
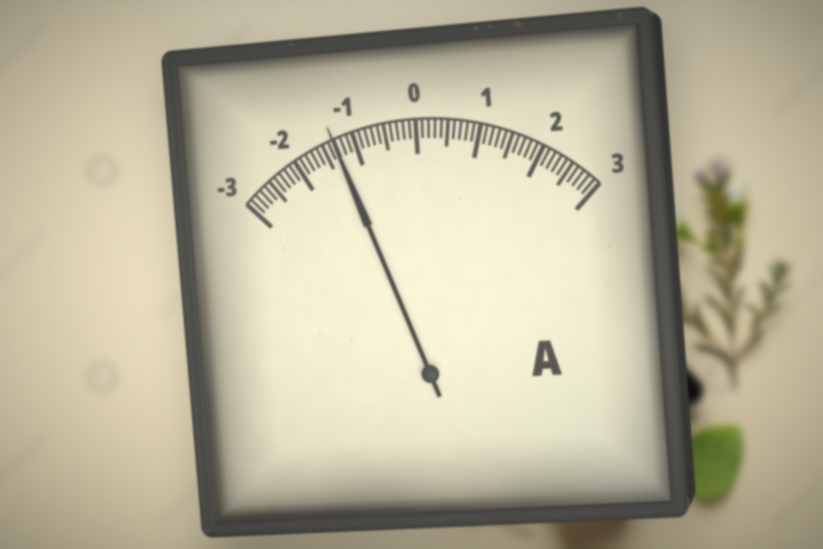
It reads -1.3 A
